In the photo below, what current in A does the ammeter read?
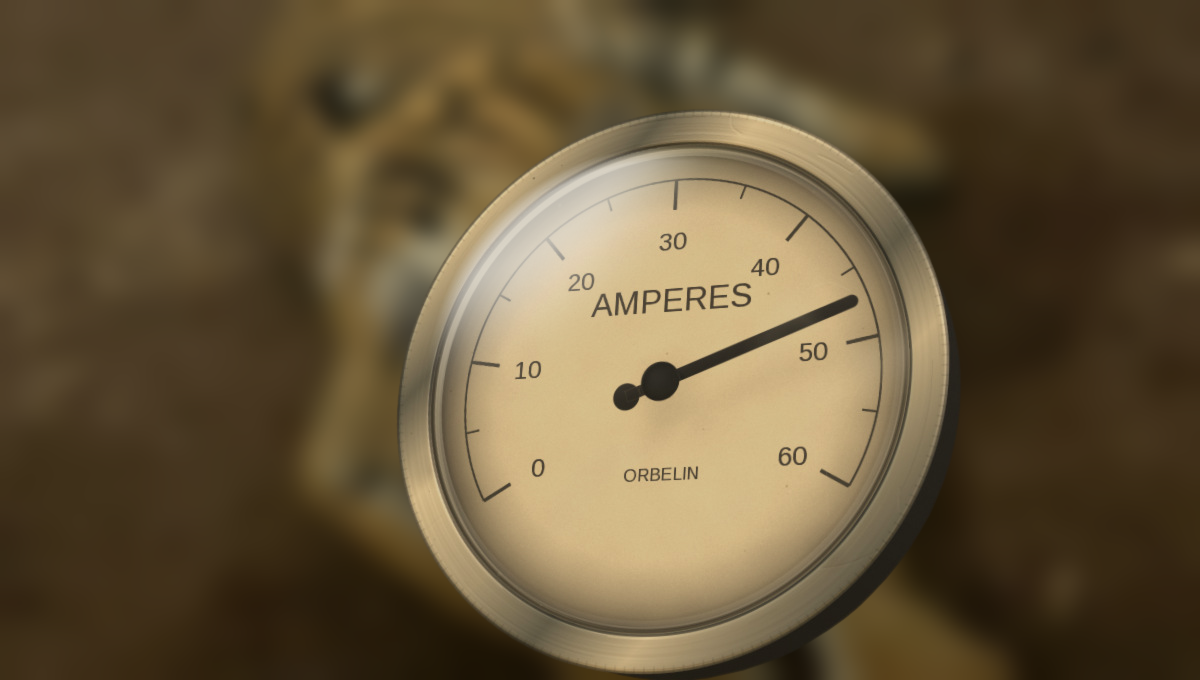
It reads 47.5 A
